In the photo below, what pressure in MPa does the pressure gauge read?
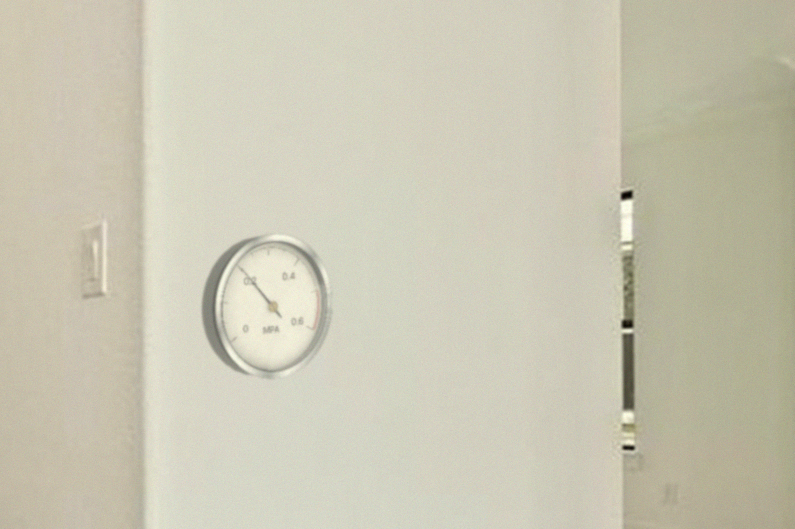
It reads 0.2 MPa
